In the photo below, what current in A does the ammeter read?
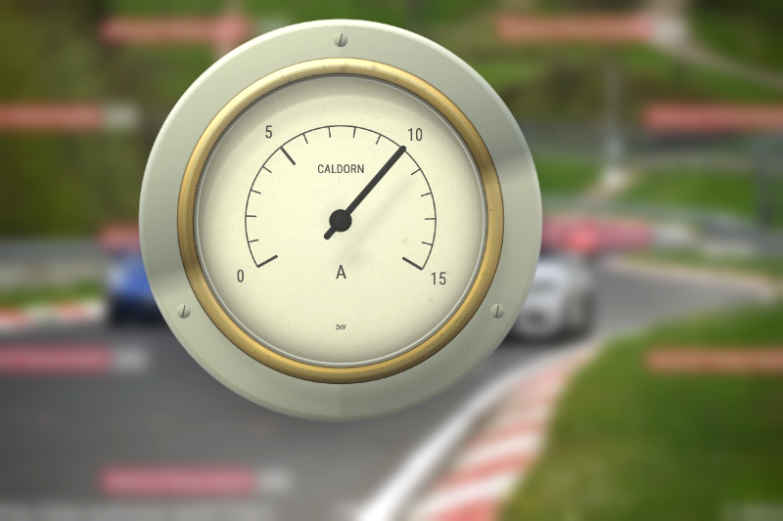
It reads 10 A
